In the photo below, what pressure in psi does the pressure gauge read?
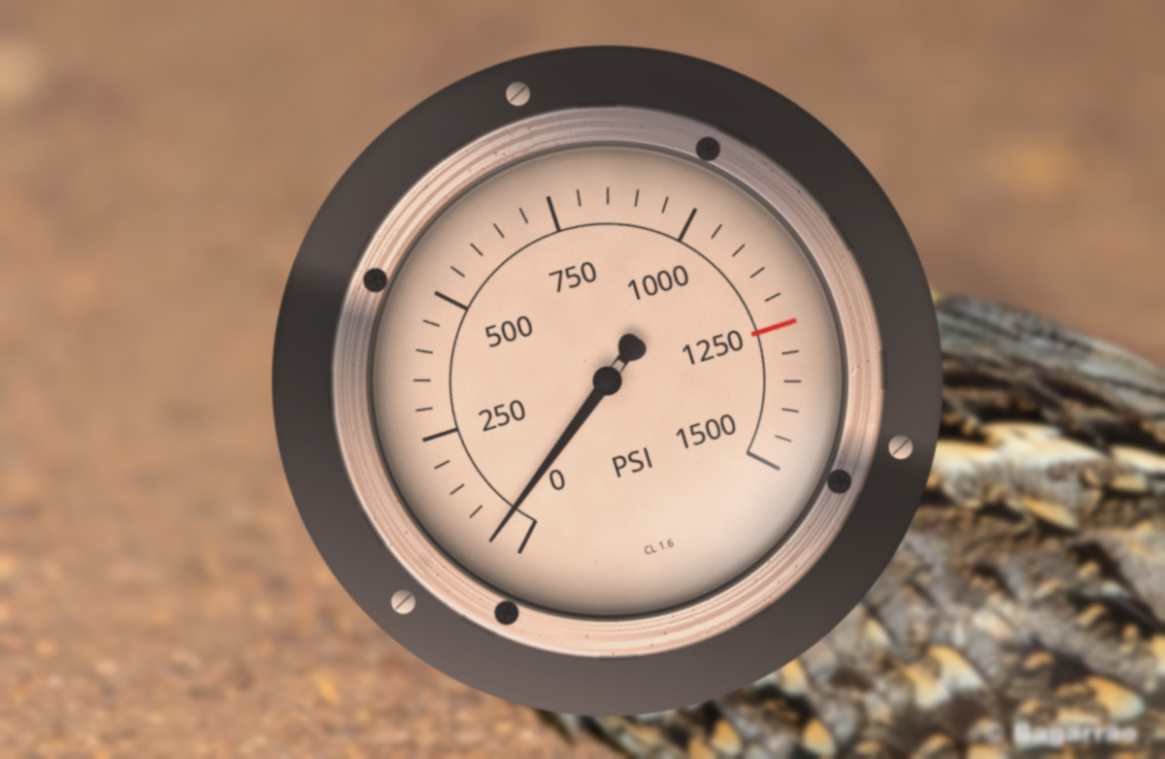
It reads 50 psi
